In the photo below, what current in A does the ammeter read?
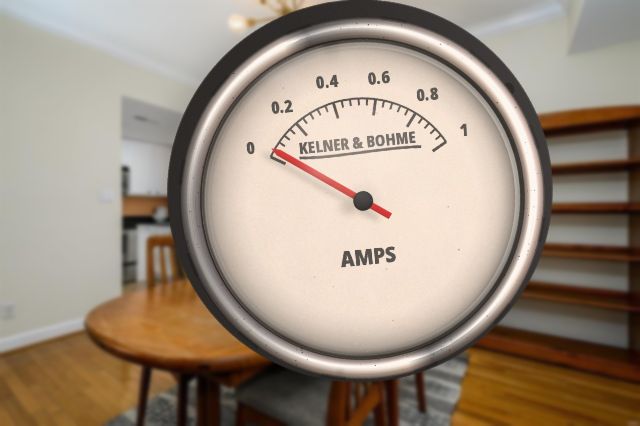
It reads 0.04 A
